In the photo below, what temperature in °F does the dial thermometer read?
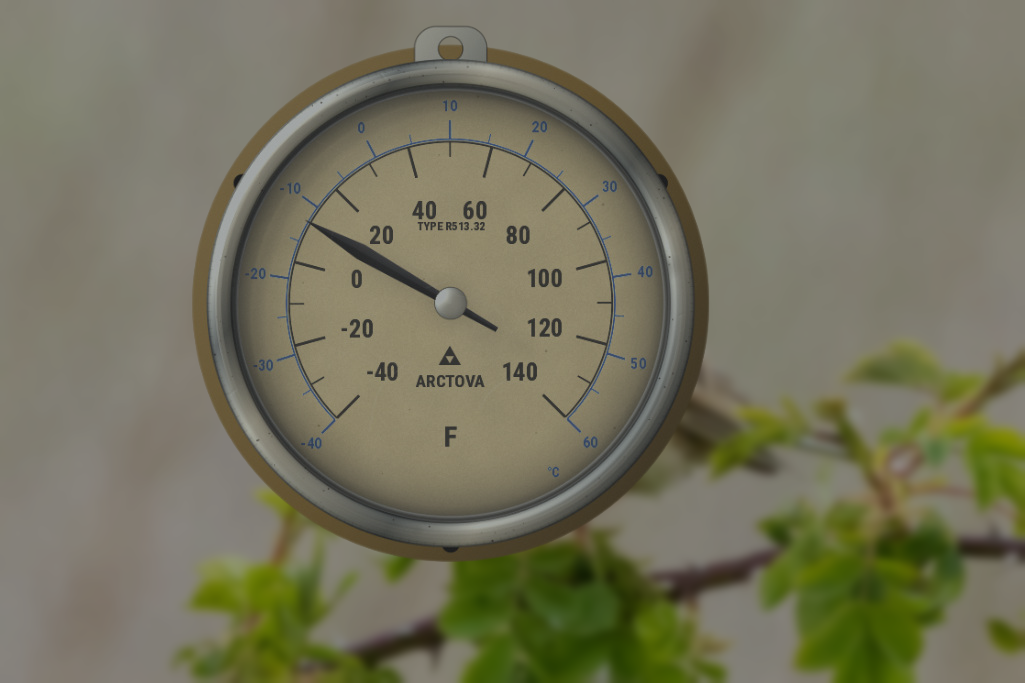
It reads 10 °F
